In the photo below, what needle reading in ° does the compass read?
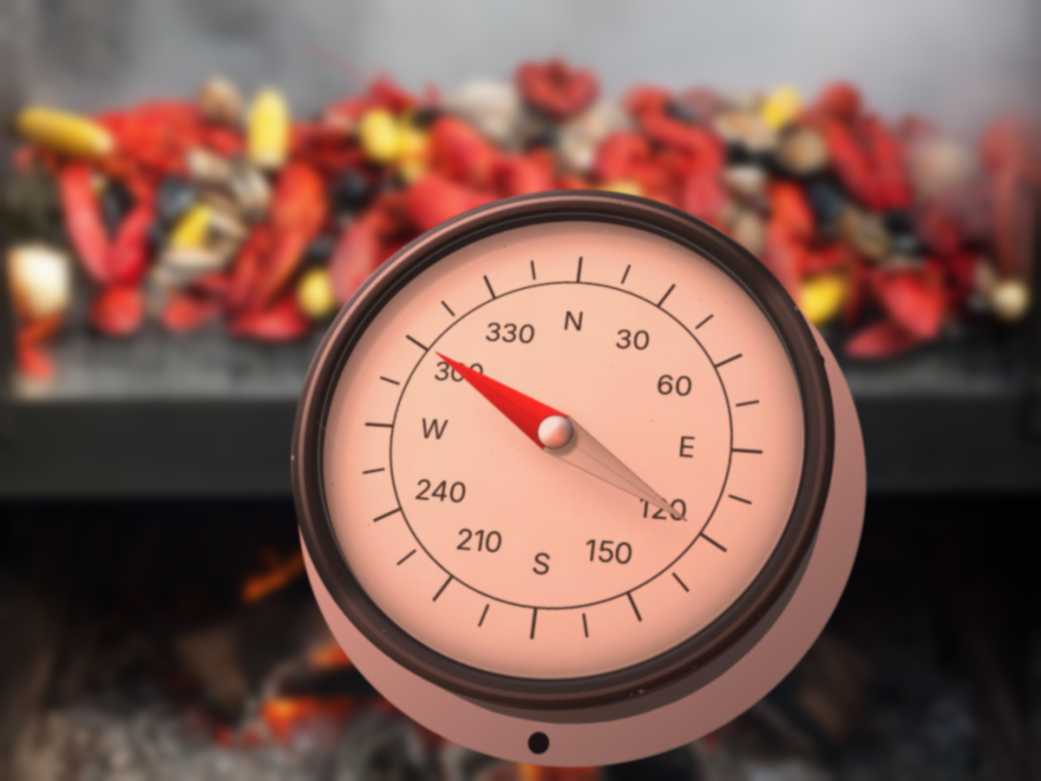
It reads 300 °
